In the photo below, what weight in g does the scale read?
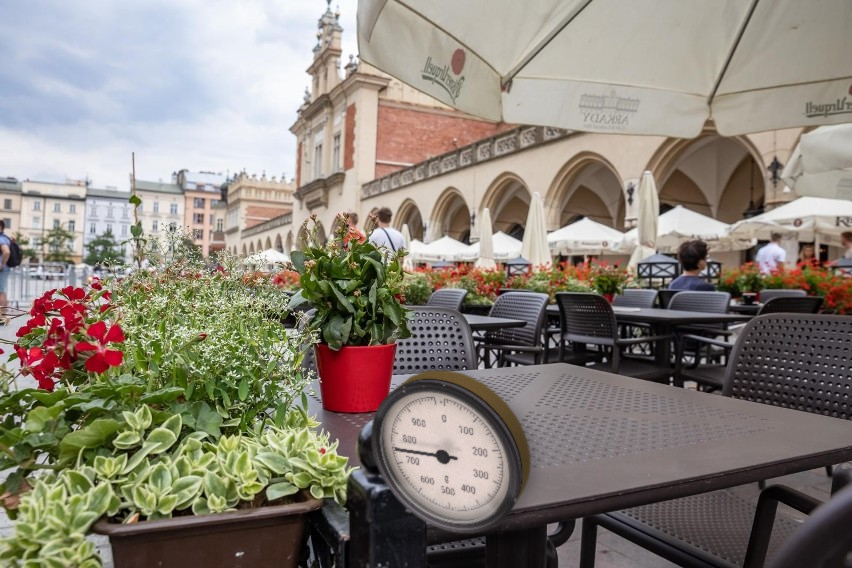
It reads 750 g
